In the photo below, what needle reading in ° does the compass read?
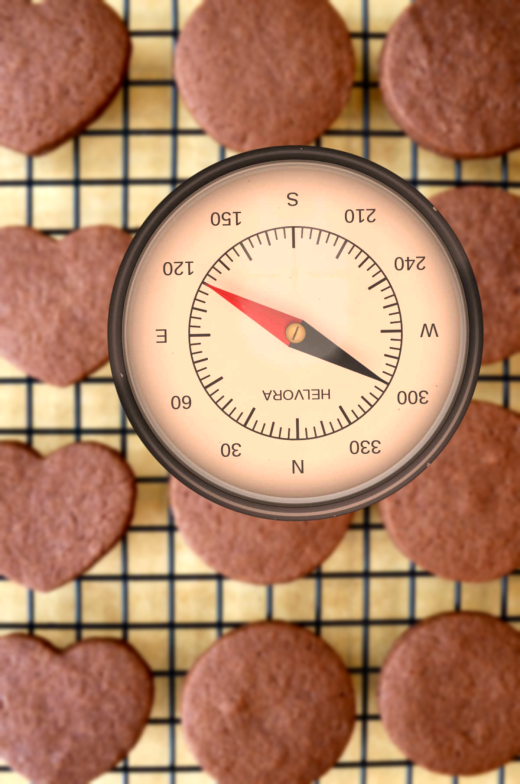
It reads 120 °
